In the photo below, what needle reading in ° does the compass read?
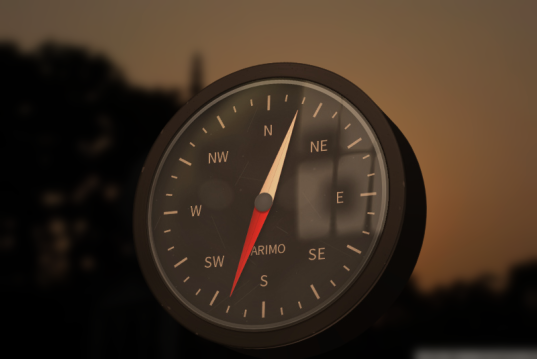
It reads 200 °
